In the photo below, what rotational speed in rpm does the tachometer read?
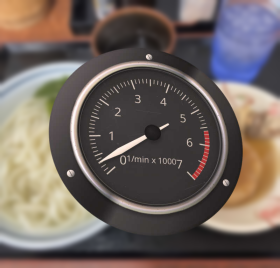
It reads 300 rpm
